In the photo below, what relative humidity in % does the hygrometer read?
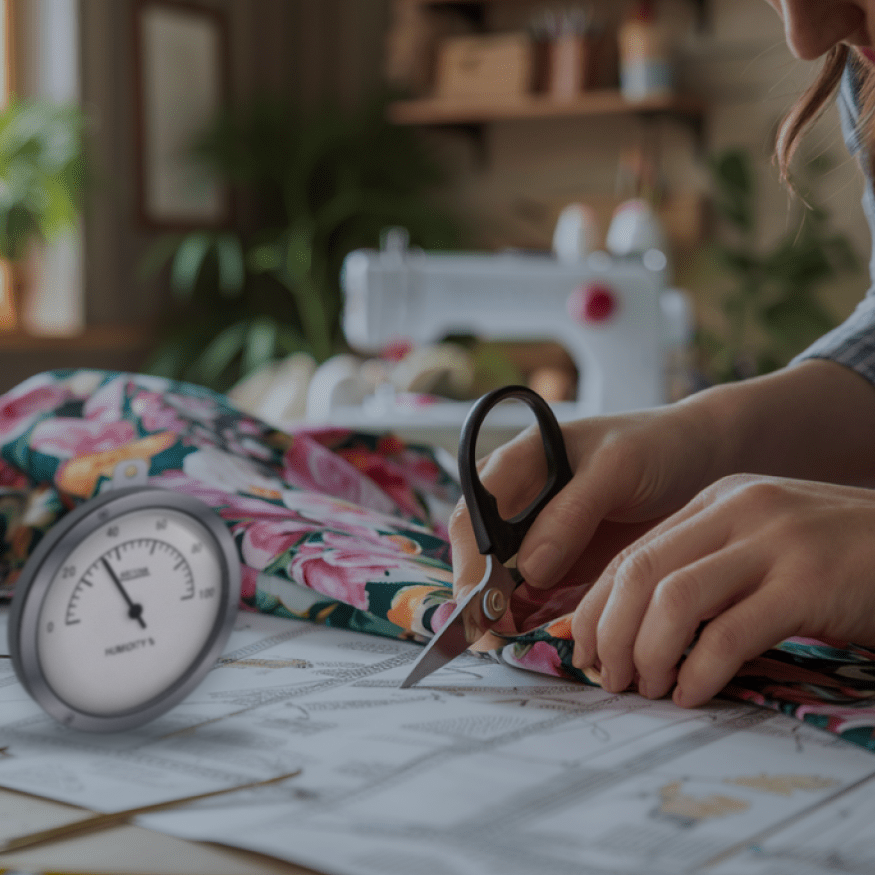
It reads 32 %
